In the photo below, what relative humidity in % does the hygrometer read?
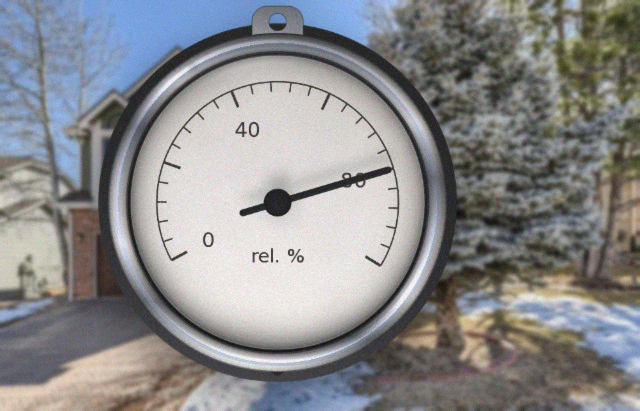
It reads 80 %
